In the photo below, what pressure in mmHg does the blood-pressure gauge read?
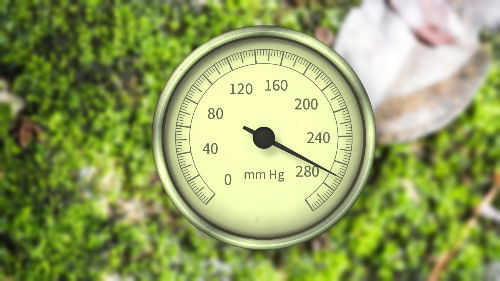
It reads 270 mmHg
